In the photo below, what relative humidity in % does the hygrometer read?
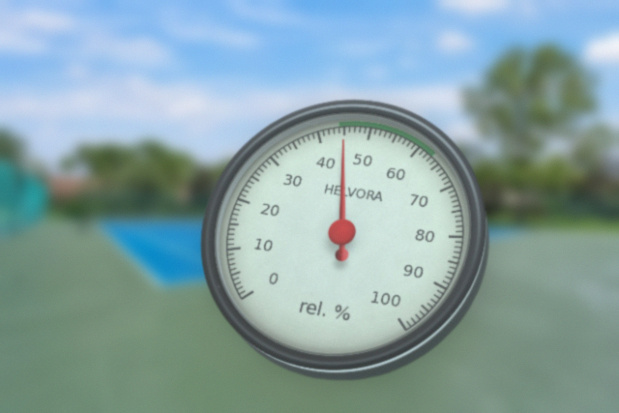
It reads 45 %
